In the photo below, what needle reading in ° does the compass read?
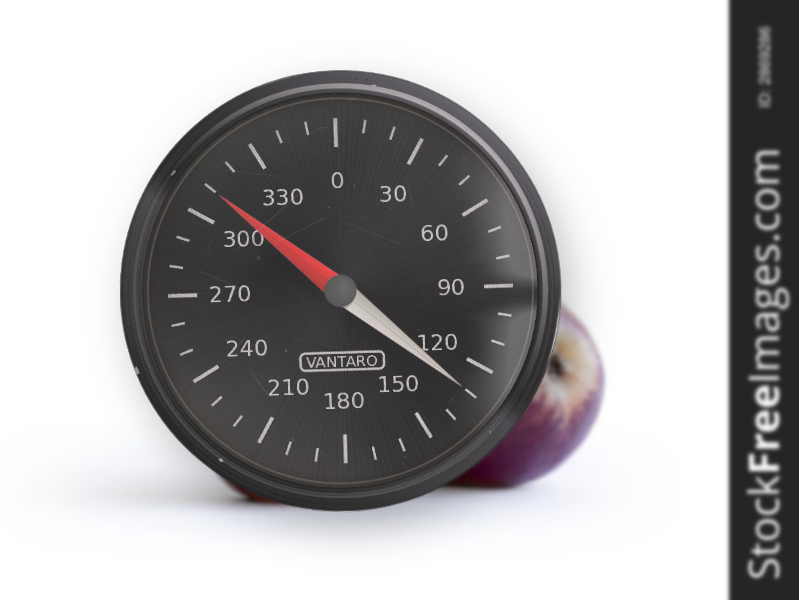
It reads 310 °
